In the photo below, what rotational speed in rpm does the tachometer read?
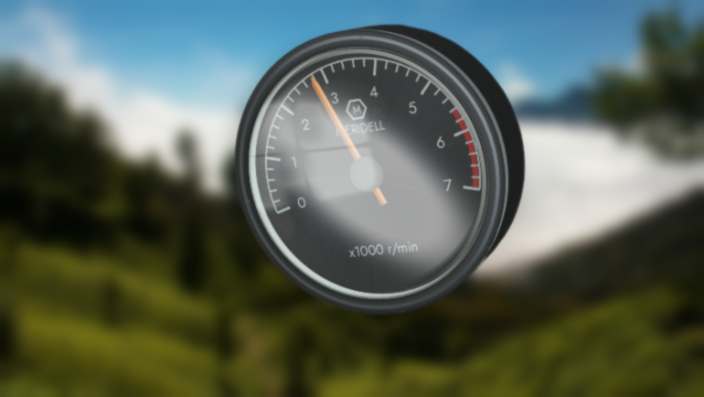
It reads 2800 rpm
